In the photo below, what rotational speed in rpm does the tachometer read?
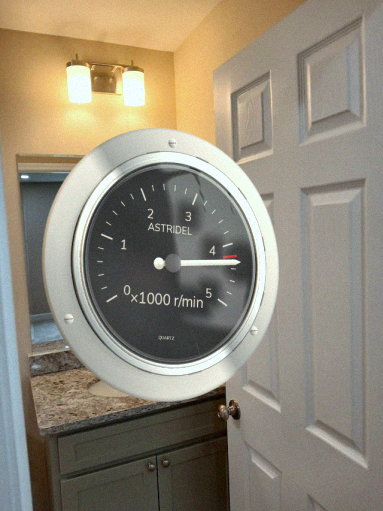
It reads 4300 rpm
